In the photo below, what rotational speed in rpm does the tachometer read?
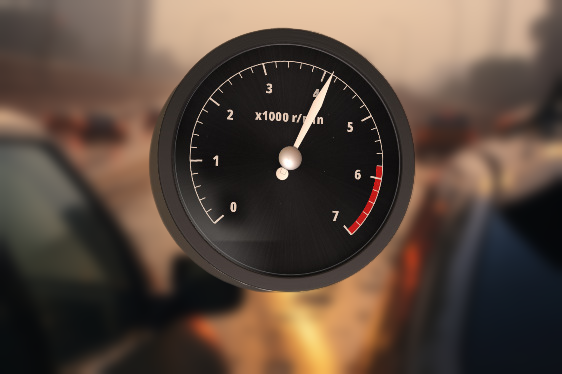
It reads 4100 rpm
